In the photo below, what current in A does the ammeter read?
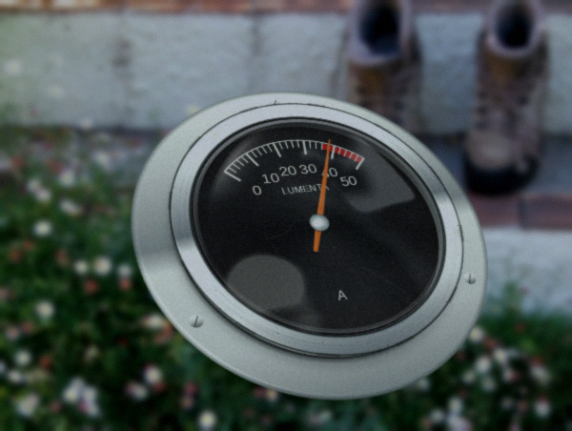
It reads 38 A
